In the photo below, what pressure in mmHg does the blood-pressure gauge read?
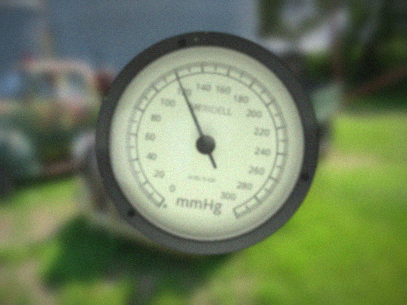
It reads 120 mmHg
